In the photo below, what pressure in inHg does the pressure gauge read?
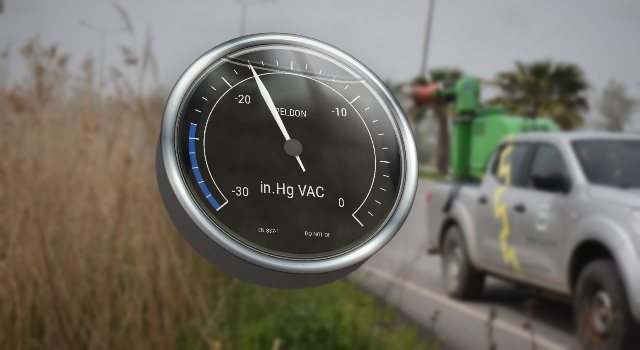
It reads -18 inHg
